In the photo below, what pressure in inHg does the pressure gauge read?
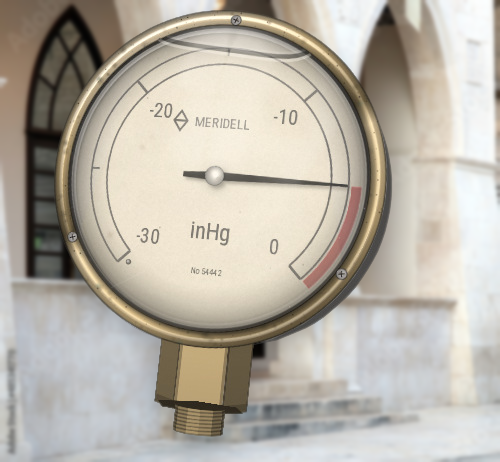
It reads -5 inHg
